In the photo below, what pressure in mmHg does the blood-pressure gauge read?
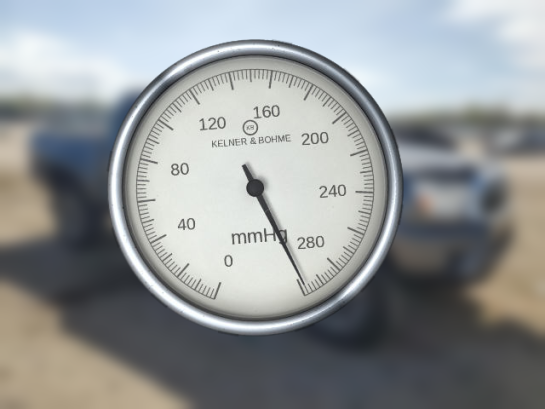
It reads 298 mmHg
